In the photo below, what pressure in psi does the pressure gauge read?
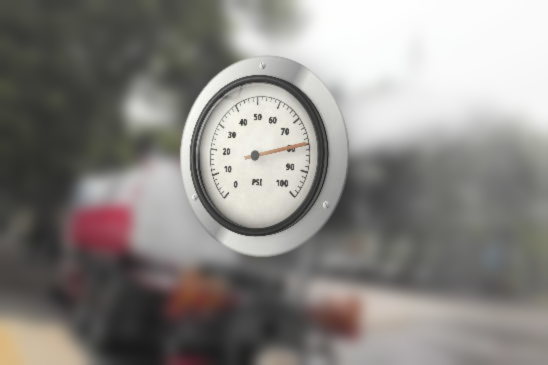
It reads 80 psi
